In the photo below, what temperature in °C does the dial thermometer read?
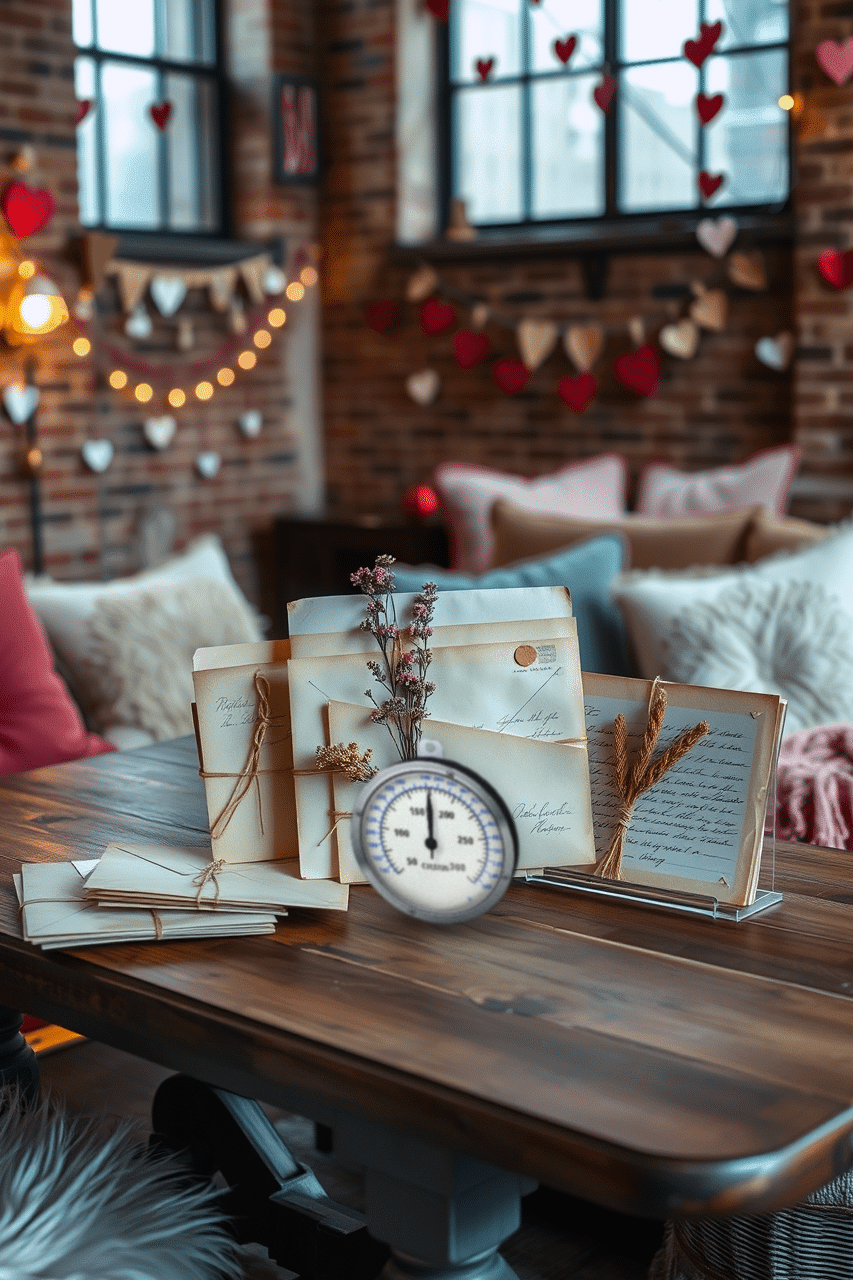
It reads 175 °C
